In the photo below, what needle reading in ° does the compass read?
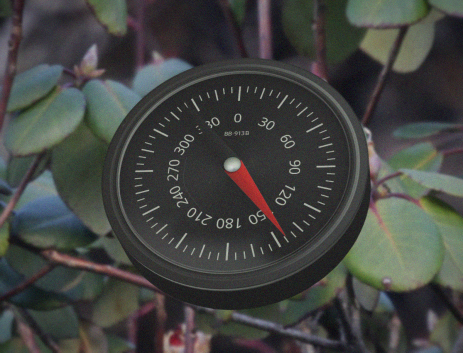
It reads 145 °
